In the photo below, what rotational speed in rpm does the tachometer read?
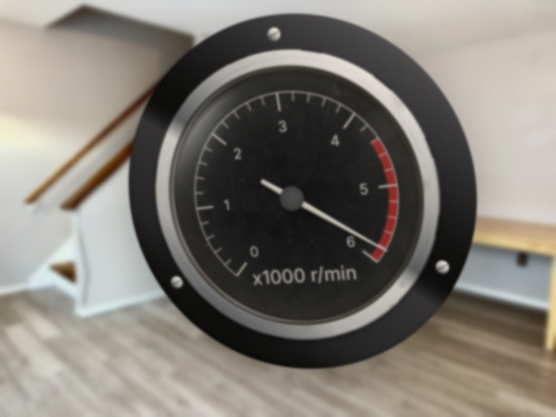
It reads 5800 rpm
